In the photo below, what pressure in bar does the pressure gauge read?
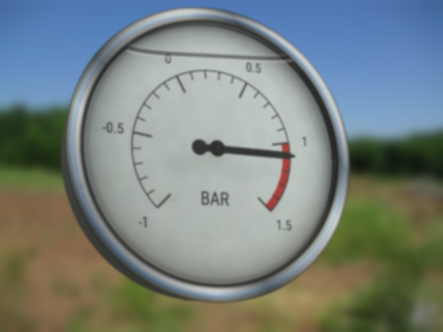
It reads 1.1 bar
